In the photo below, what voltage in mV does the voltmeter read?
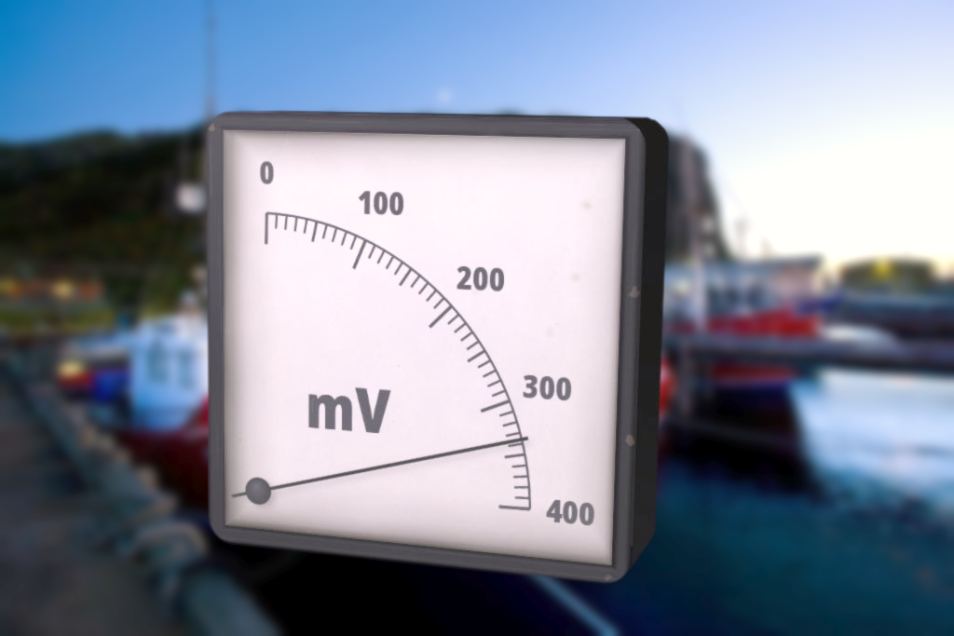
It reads 335 mV
